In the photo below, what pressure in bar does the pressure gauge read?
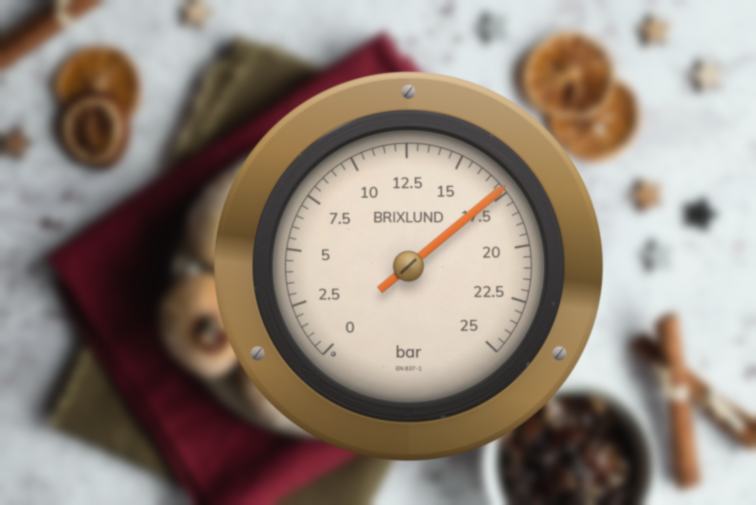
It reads 17.25 bar
